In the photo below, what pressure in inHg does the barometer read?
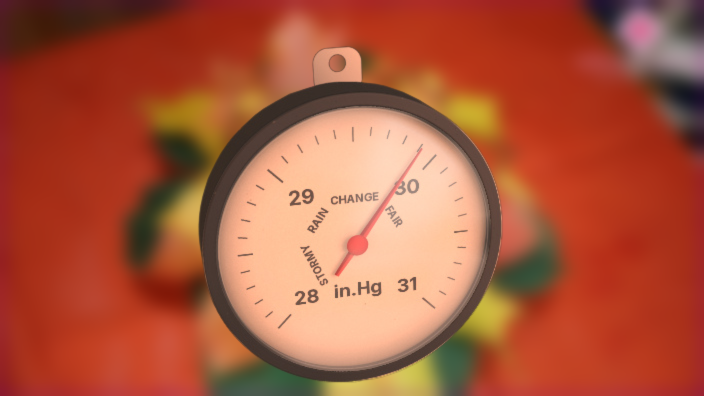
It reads 29.9 inHg
